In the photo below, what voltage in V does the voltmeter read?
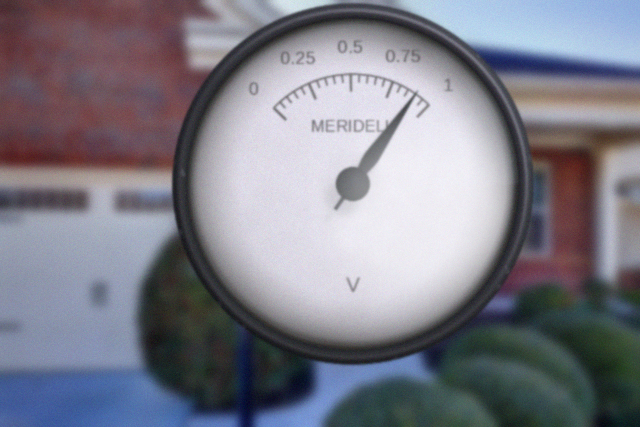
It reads 0.9 V
